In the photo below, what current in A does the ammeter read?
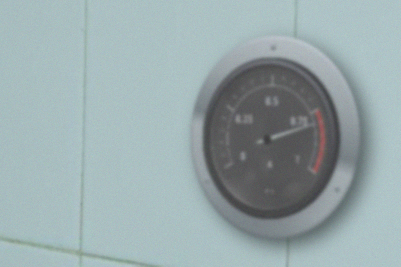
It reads 0.8 A
